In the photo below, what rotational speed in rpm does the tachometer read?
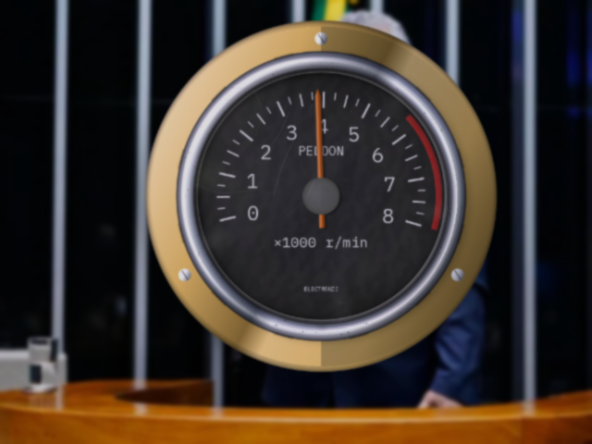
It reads 3875 rpm
